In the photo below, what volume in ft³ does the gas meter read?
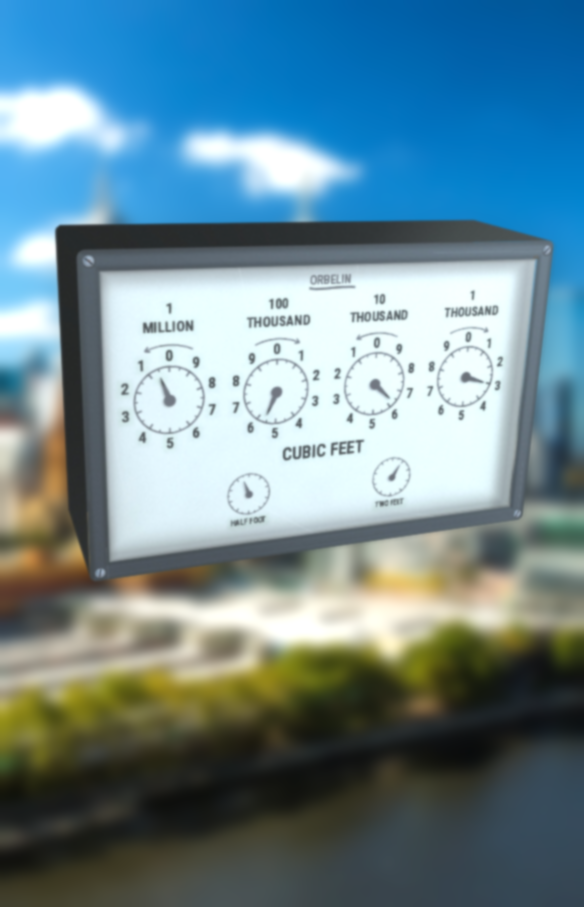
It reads 56300 ft³
